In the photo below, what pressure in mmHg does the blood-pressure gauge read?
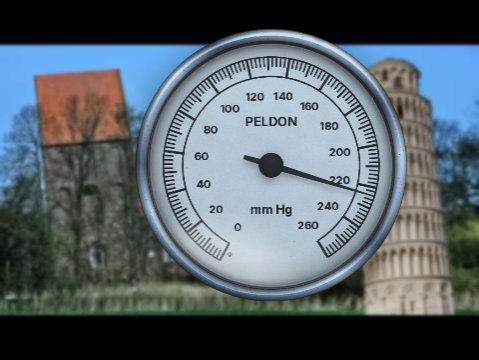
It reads 224 mmHg
